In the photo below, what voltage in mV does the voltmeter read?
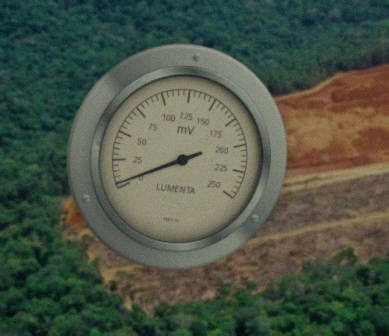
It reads 5 mV
